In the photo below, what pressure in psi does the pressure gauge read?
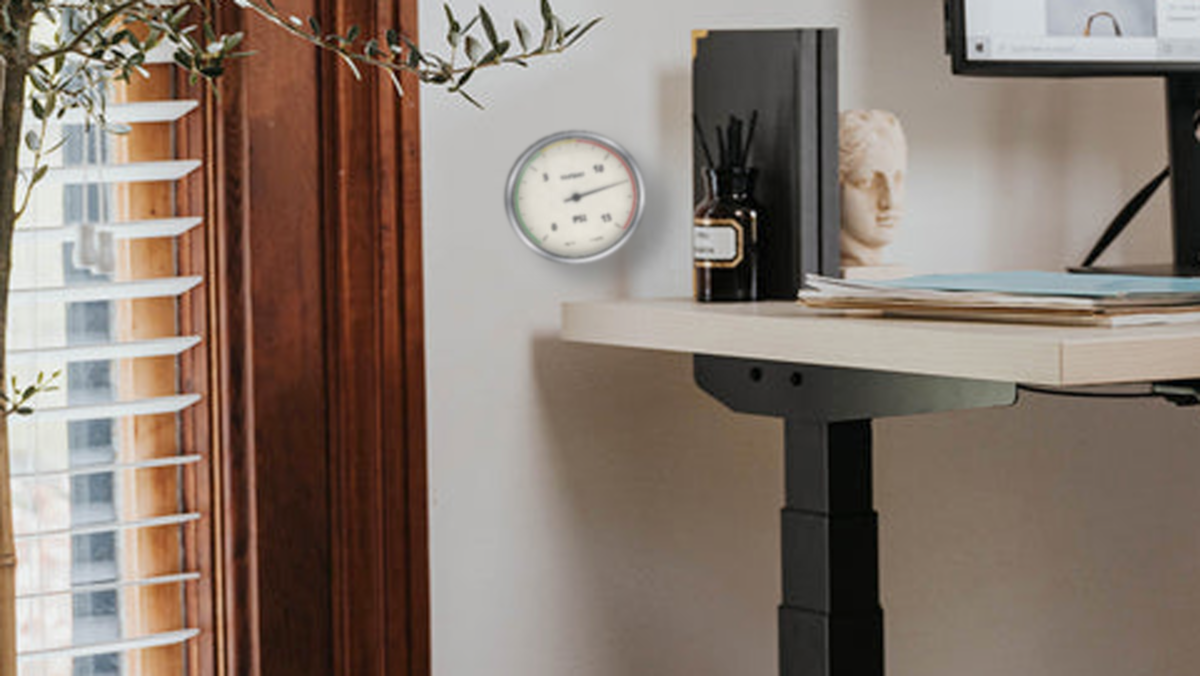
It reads 12 psi
